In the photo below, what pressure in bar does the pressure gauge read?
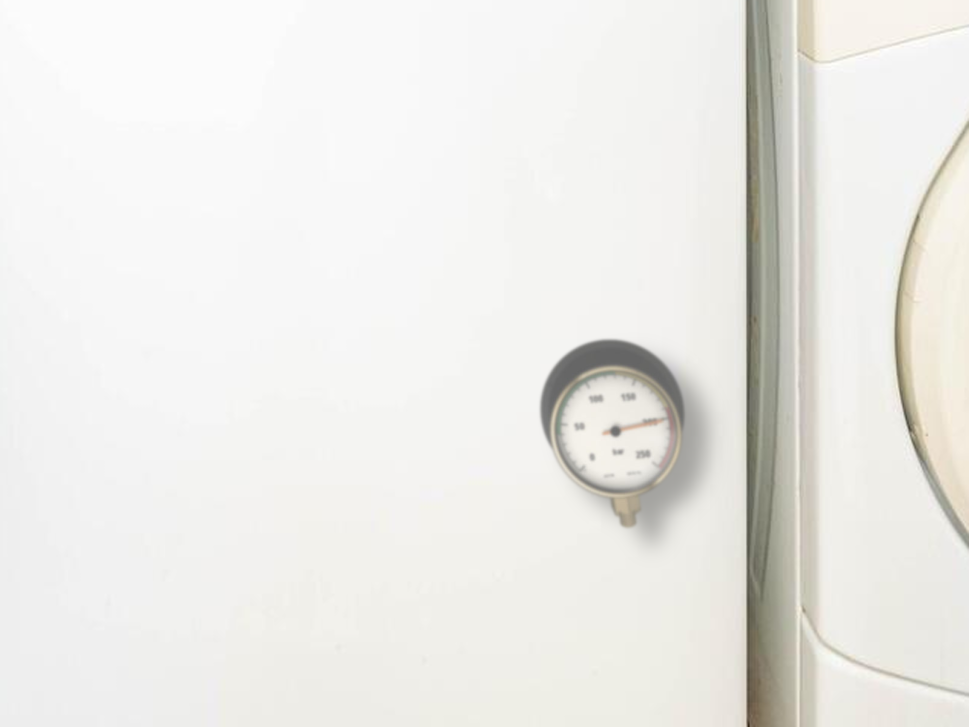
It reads 200 bar
